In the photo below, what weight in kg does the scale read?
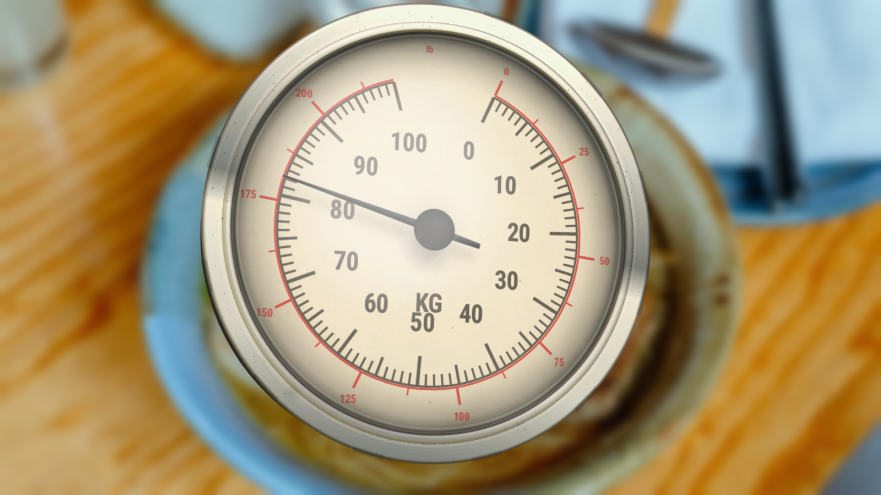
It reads 82 kg
